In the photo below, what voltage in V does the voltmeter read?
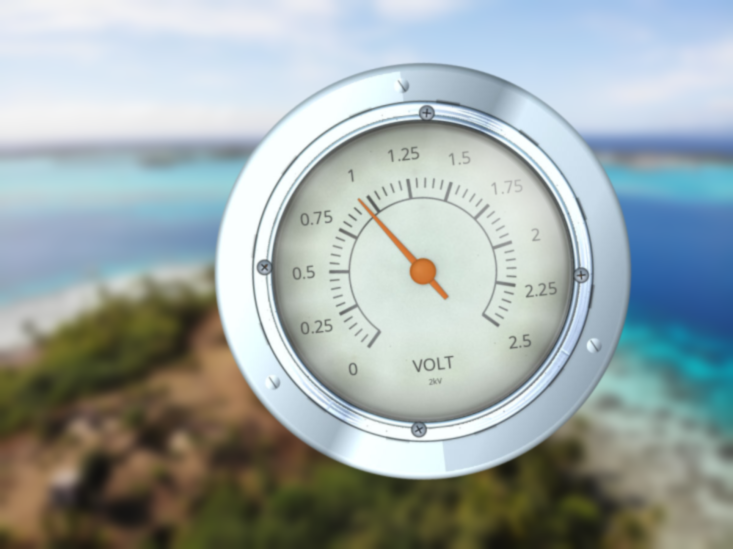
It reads 0.95 V
